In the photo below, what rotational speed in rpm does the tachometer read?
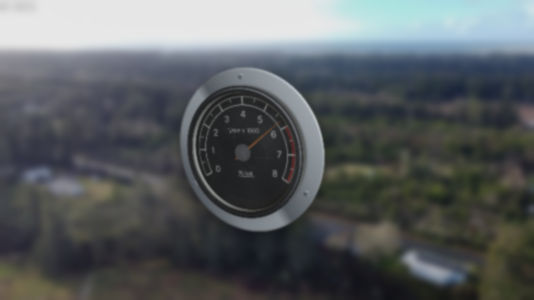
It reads 5750 rpm
